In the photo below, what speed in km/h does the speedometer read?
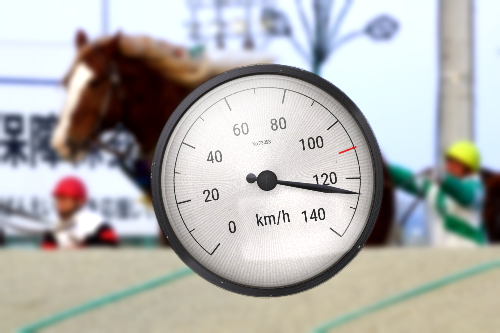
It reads 125 km/h
